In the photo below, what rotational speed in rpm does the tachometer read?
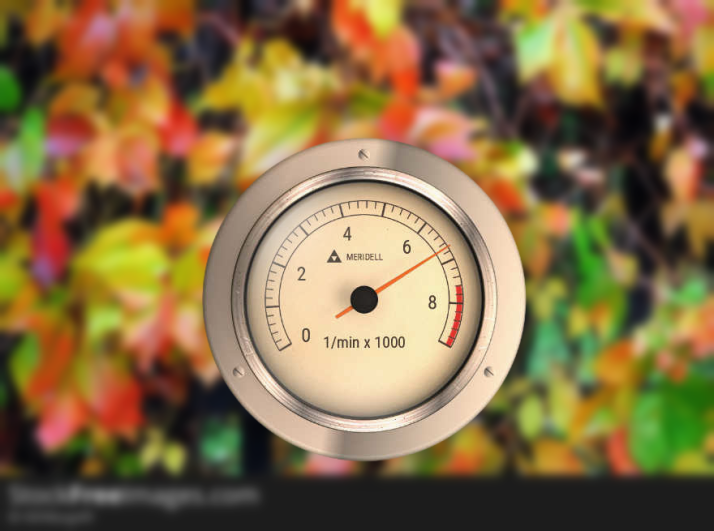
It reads 6700 rpm
